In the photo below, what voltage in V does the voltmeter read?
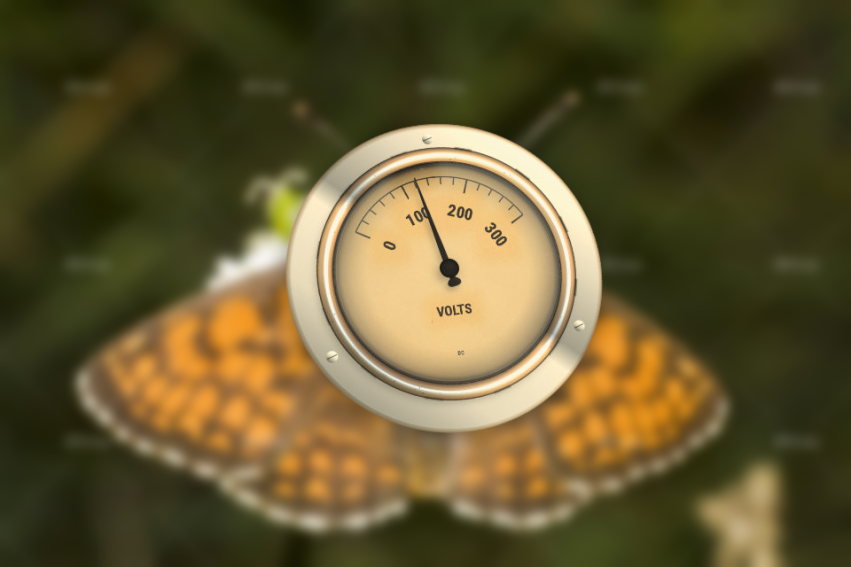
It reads 120 V
